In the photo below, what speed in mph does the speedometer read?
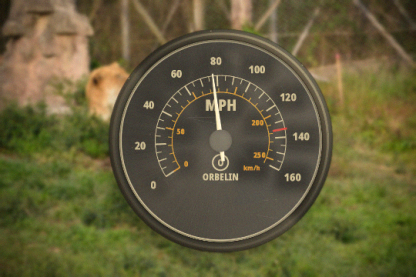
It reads 77.5 mph
